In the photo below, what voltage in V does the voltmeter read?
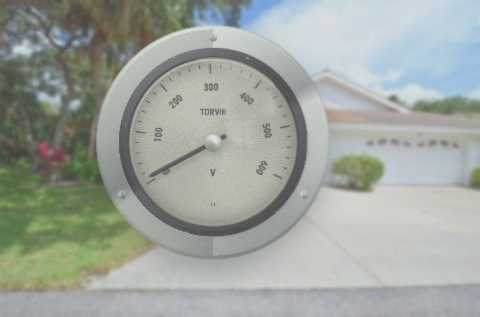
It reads 10 V
